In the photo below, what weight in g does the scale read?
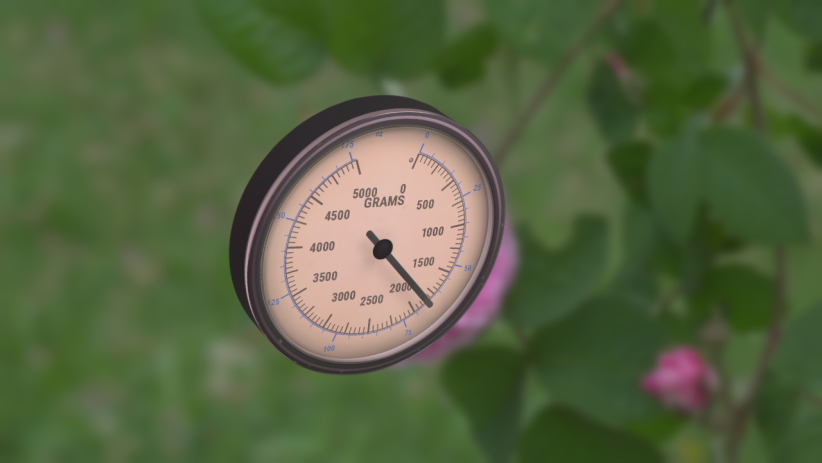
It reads 1850 g
